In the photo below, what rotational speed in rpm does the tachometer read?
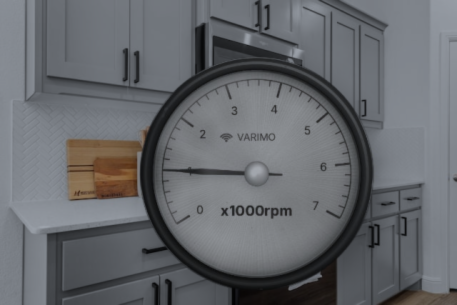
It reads 1000 rpm
